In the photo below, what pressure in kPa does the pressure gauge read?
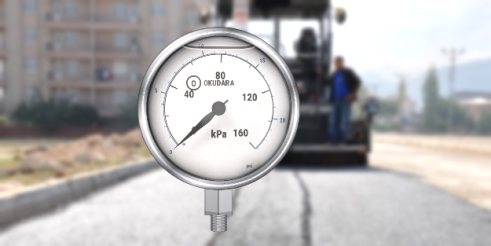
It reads 0 kPa
